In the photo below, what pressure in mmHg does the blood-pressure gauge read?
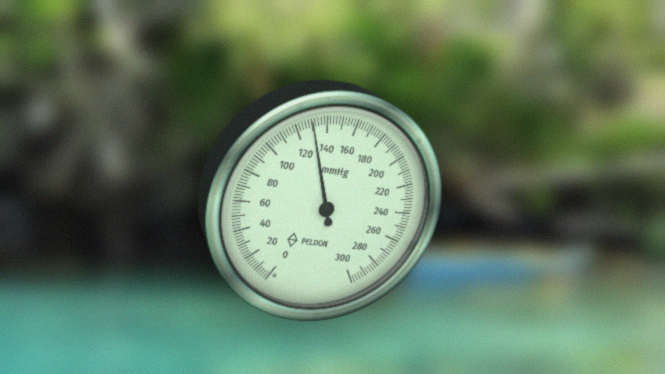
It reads 130 mmHg
